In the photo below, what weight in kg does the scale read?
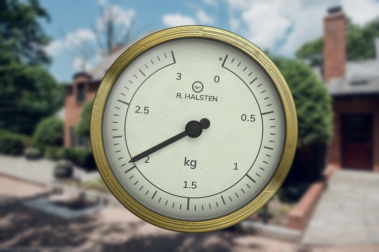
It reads 2.05 kg
